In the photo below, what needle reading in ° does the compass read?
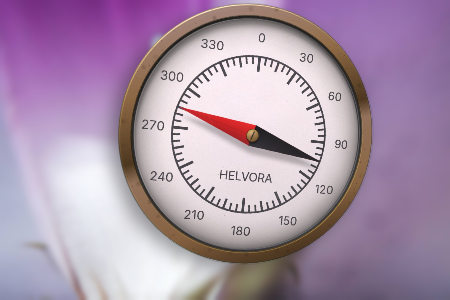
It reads 285 °
